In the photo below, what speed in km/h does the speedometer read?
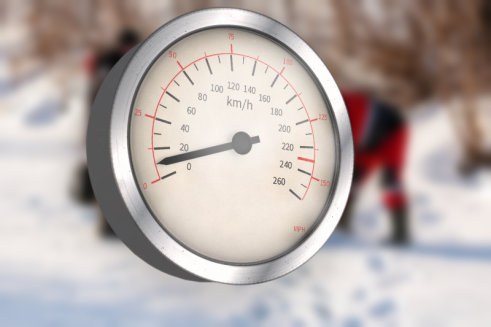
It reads 10 km/h
